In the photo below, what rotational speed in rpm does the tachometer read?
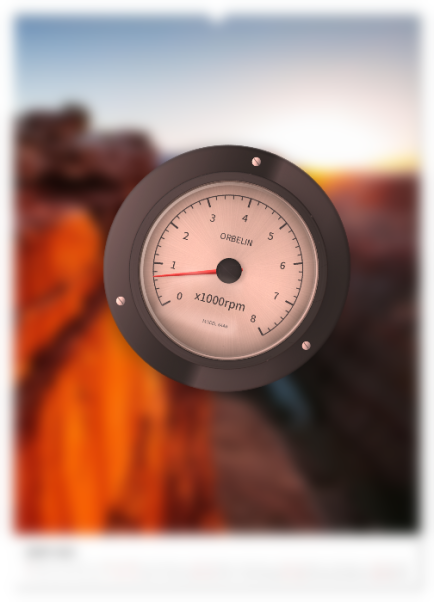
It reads 700 rpm
